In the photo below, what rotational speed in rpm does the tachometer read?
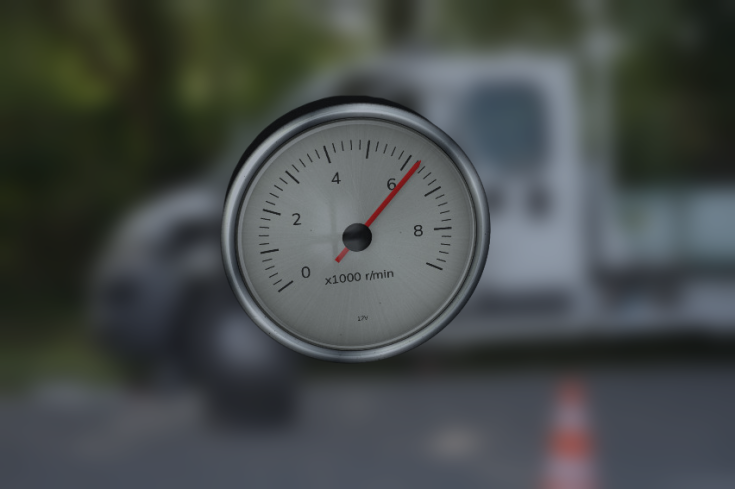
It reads 6200 rpm
